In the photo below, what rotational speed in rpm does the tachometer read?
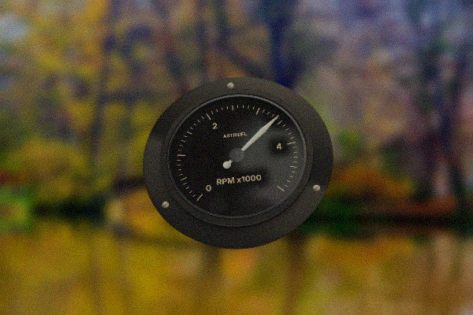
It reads 3400 rpm
